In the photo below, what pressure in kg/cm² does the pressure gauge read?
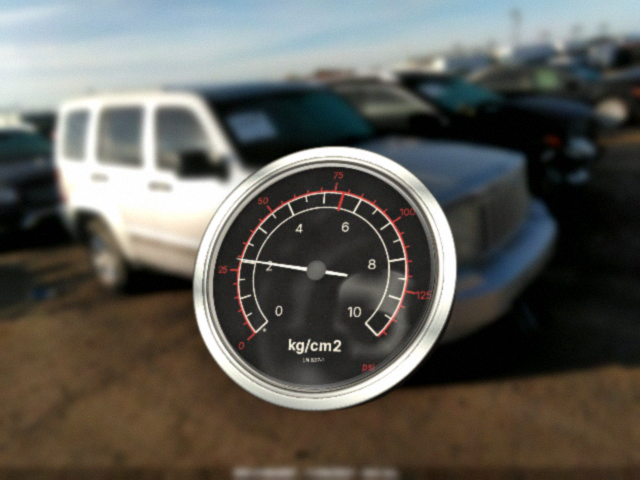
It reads 2 kg/cm²
